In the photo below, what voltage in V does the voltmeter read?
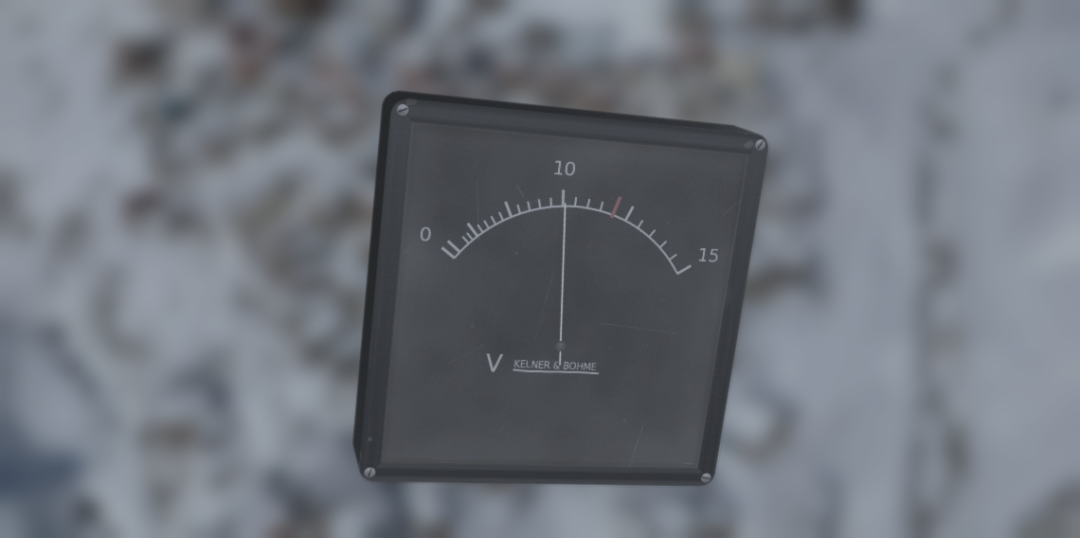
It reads 10 V
